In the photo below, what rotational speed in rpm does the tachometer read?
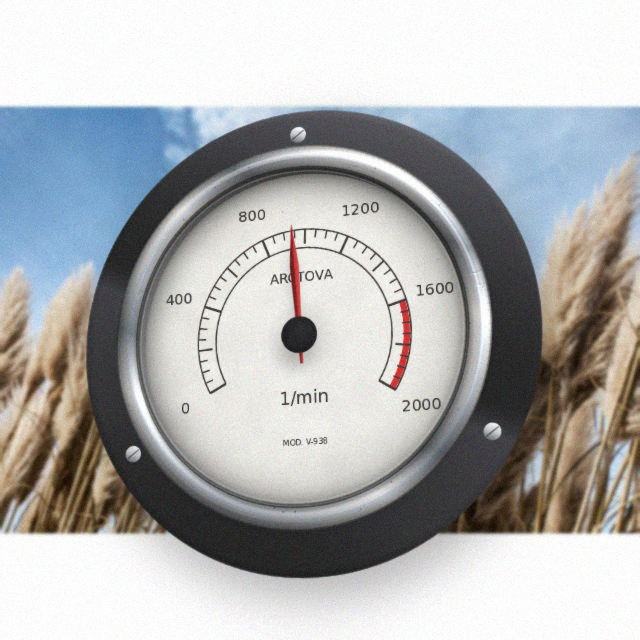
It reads 950 rpm
